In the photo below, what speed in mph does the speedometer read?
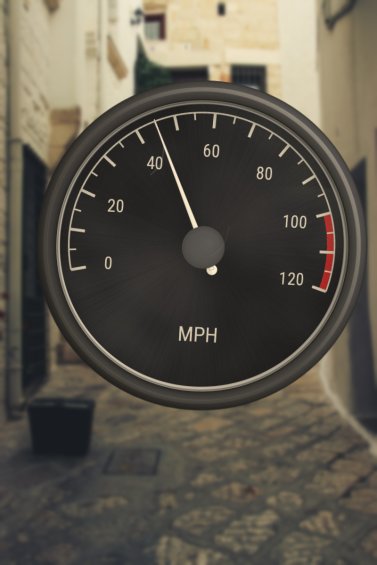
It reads 45 mph
